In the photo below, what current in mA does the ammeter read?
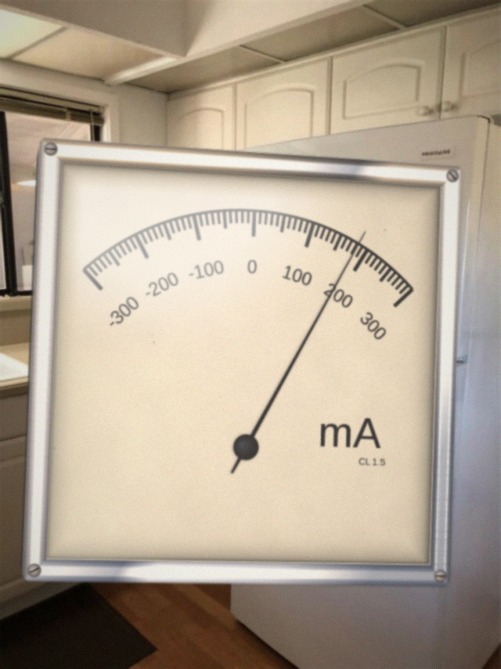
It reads 180 mA
